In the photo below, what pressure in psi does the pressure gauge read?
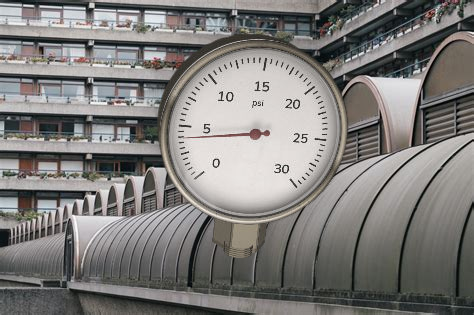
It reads 4 psi
